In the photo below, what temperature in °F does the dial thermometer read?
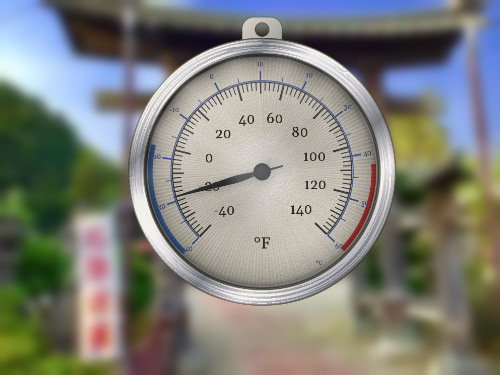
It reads -20 °F
